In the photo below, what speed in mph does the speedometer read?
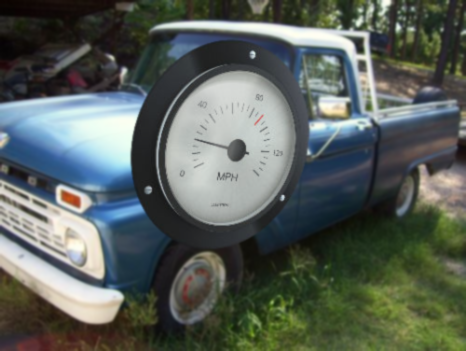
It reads 20 mph
